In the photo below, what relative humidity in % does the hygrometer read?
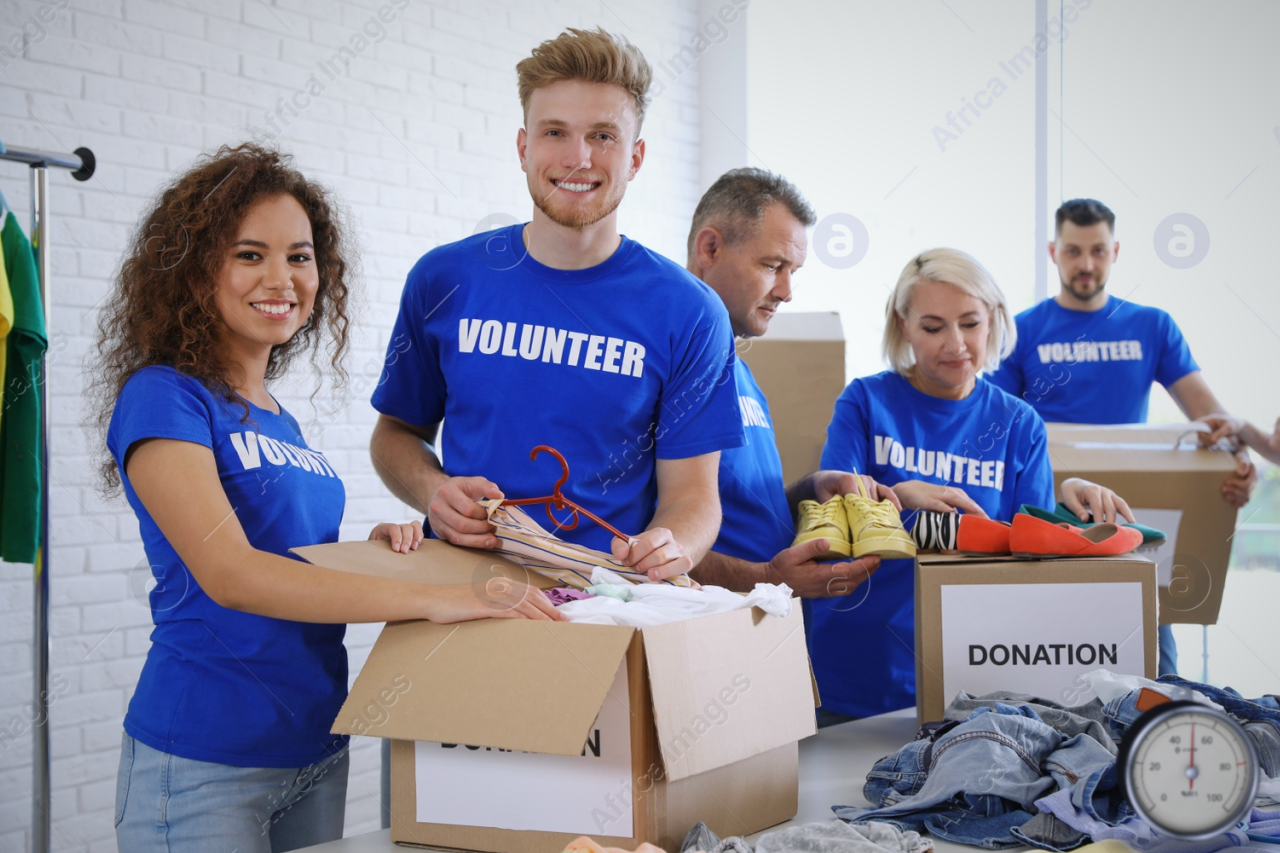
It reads 50 %
